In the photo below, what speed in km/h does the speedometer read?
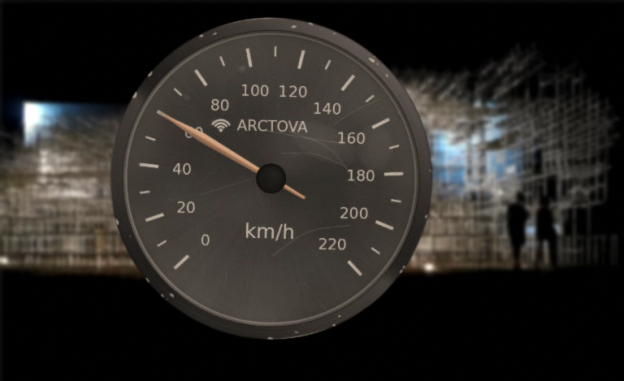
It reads 60 km/h
